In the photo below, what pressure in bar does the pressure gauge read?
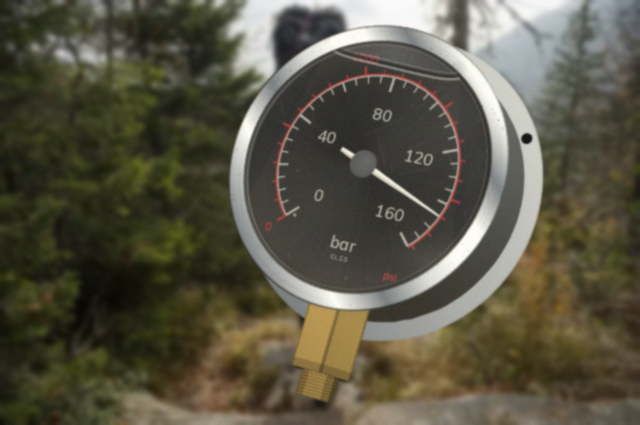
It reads 145 bar
